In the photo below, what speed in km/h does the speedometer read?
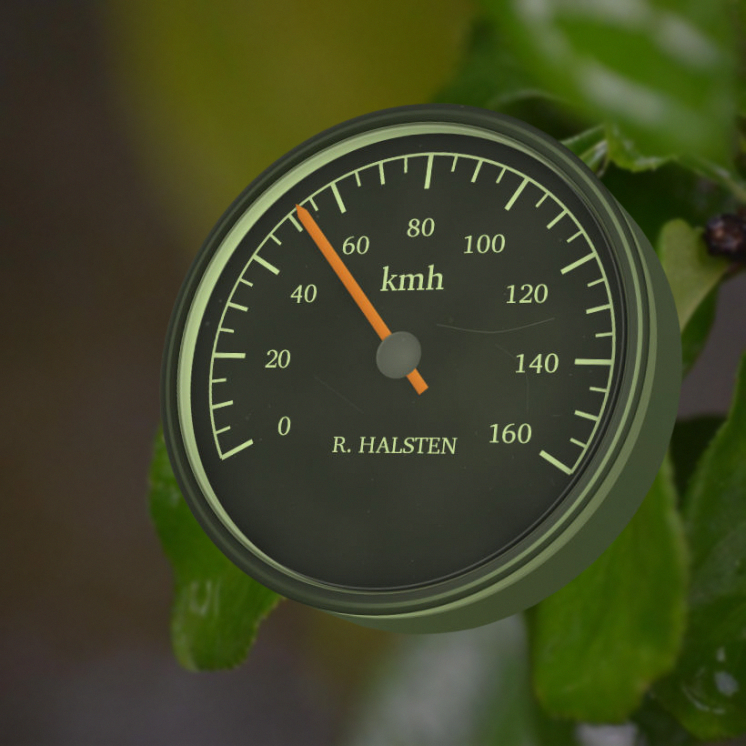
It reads 52.5 km/h
